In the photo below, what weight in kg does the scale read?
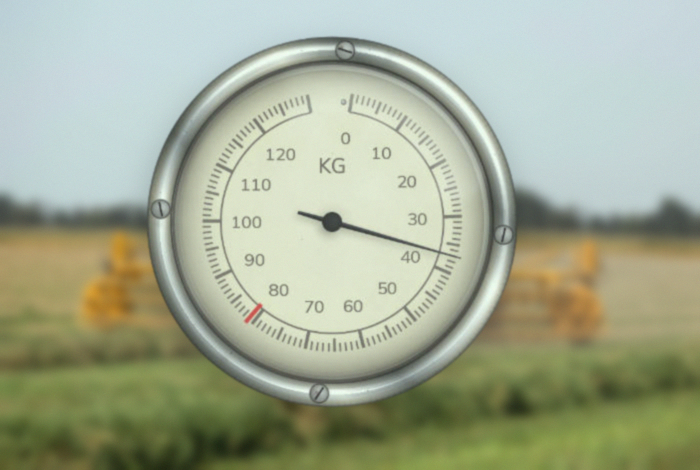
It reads 37 kg
